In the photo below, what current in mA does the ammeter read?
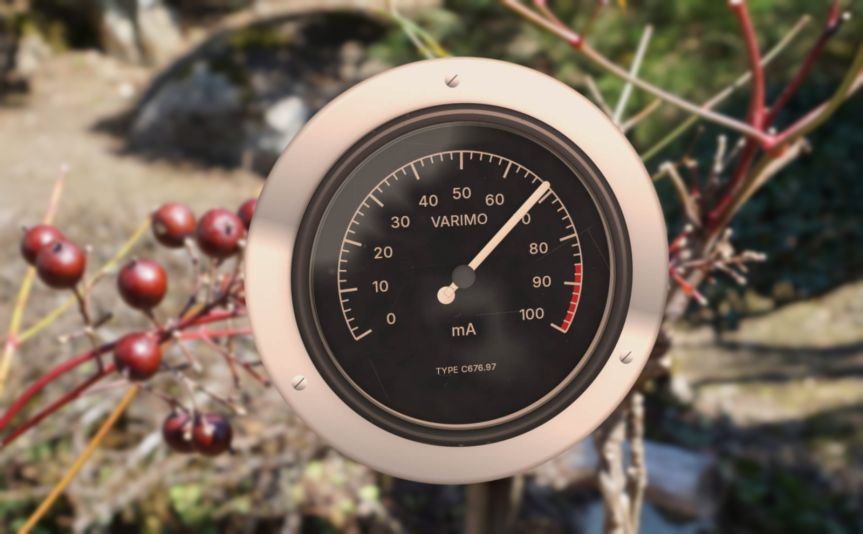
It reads 68 mA
